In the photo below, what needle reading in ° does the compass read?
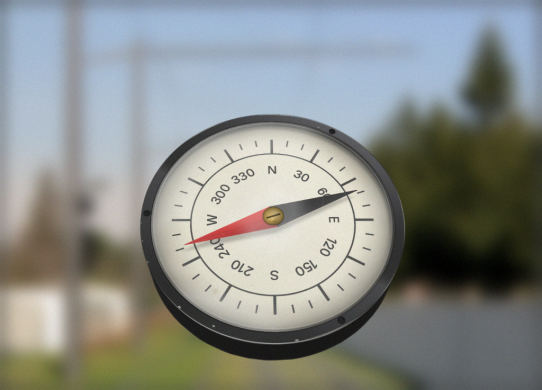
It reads 250 °
